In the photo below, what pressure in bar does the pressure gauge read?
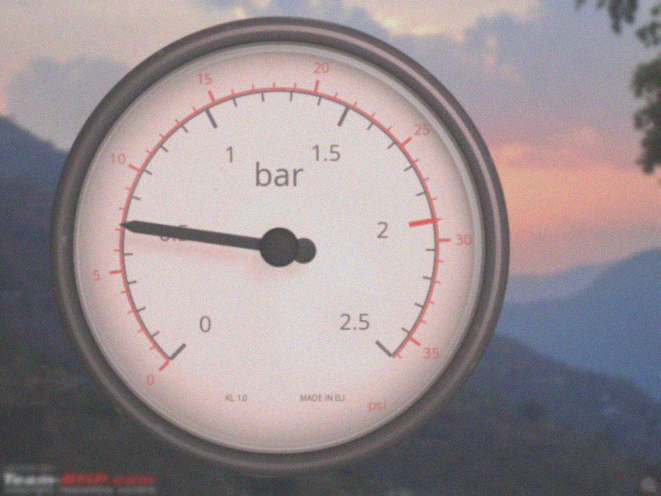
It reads 0.5 bar
